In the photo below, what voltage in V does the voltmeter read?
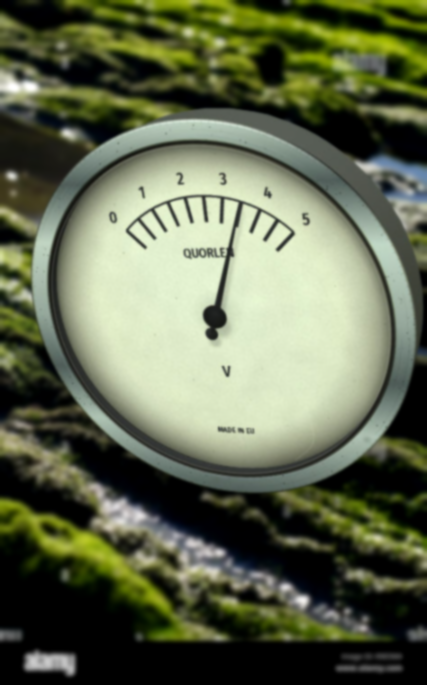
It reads 3.5 V
